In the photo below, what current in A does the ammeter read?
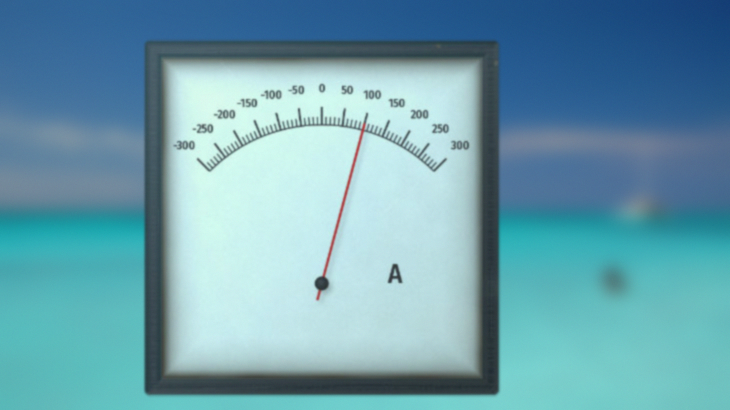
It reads 100 A
